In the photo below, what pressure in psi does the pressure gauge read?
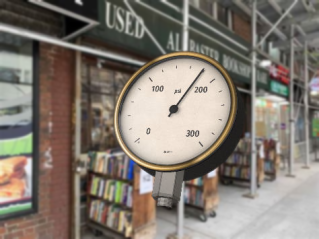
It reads 180 psi
